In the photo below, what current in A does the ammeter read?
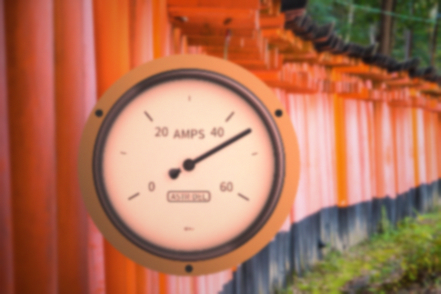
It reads 45 A
